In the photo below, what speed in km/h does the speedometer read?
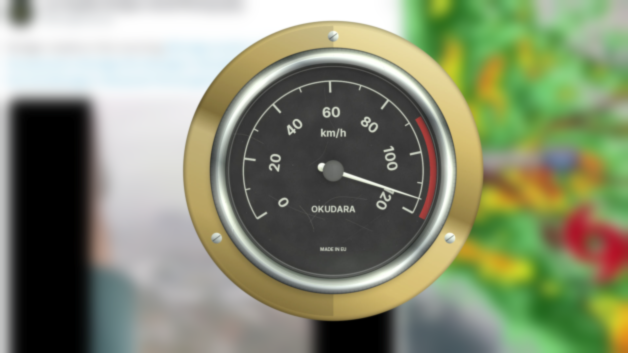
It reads 115 km/h
